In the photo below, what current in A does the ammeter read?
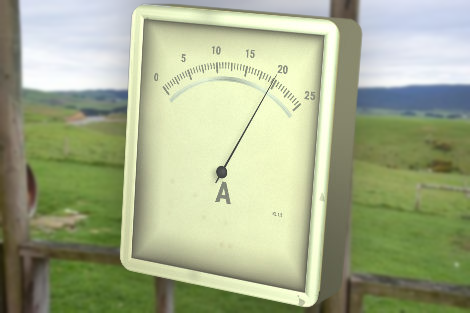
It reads 20 A
